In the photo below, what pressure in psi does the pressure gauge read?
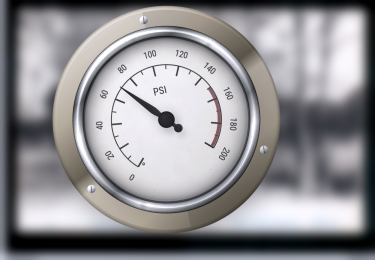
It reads 70 psi
